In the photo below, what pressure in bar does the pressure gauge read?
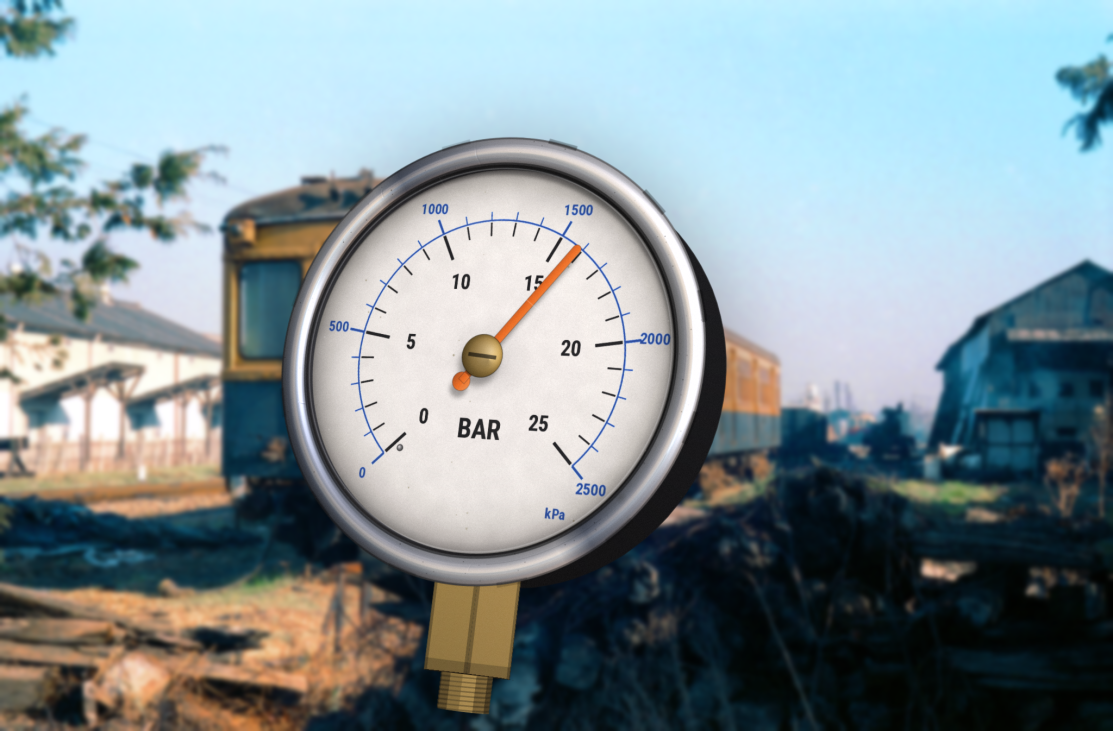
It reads 16 bar
